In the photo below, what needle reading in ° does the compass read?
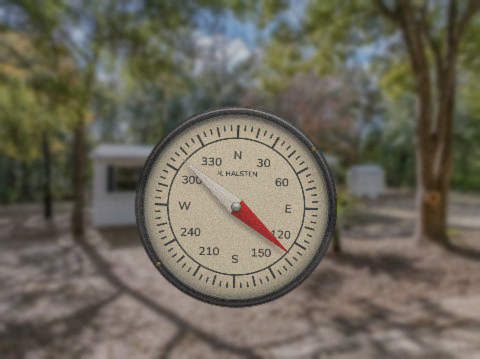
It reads 130 °
